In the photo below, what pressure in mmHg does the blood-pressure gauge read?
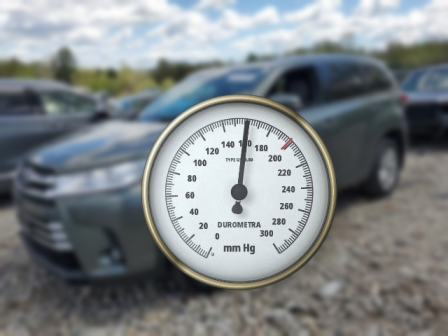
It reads 160 mmHg
